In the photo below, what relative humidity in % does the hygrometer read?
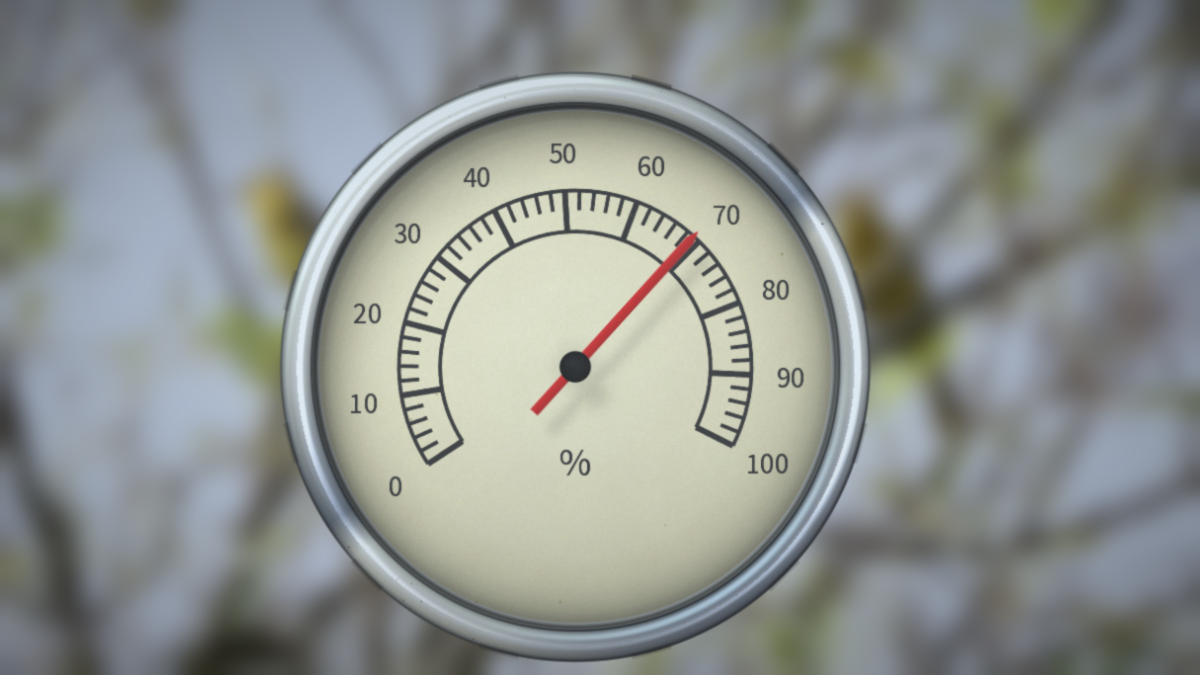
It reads 69 %
